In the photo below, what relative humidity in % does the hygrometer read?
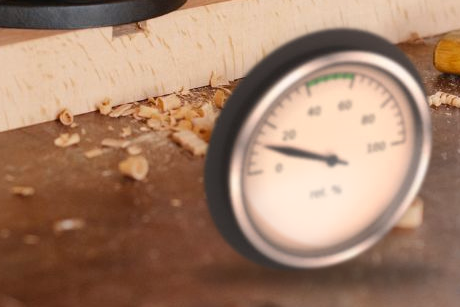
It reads 12 %
